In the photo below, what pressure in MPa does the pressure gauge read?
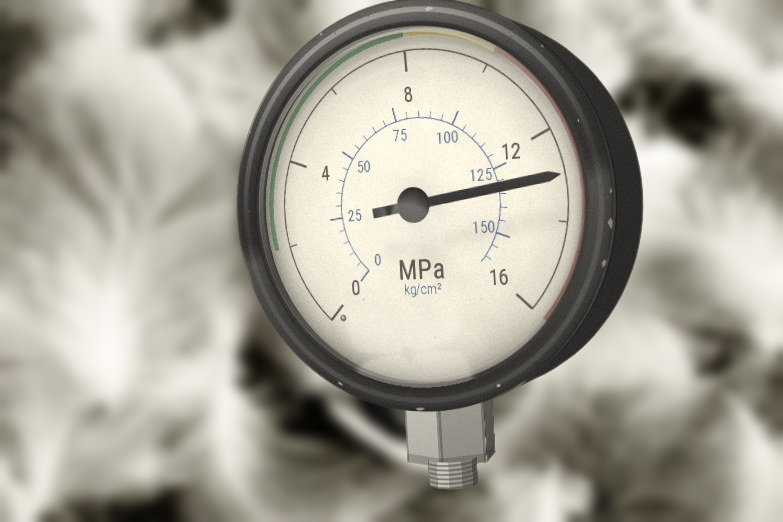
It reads 13 MPa
